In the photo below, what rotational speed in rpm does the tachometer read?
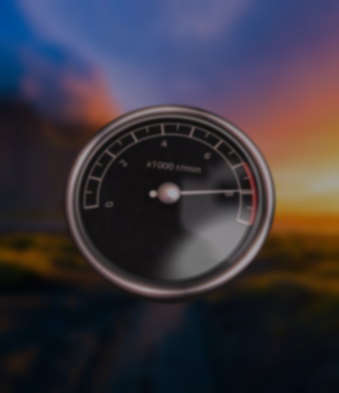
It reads 8000 rpm
